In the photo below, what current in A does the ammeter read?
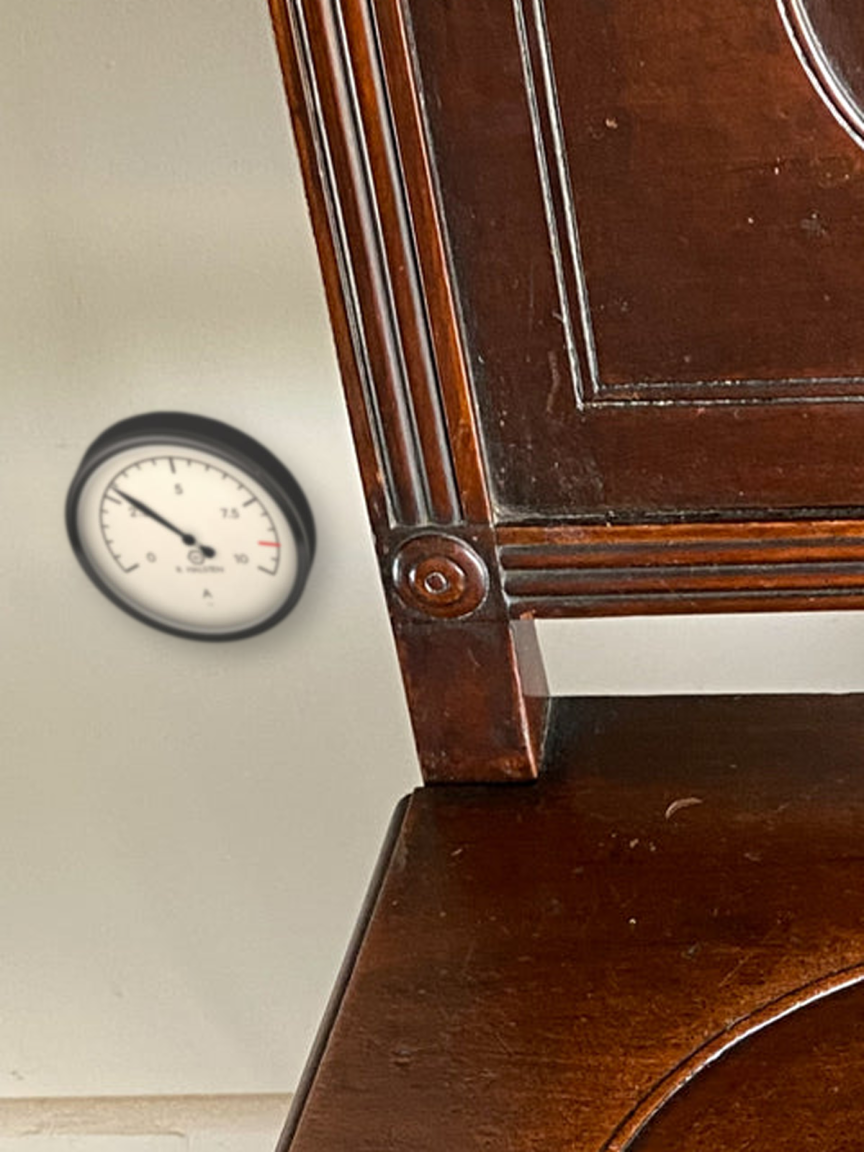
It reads 3 A
